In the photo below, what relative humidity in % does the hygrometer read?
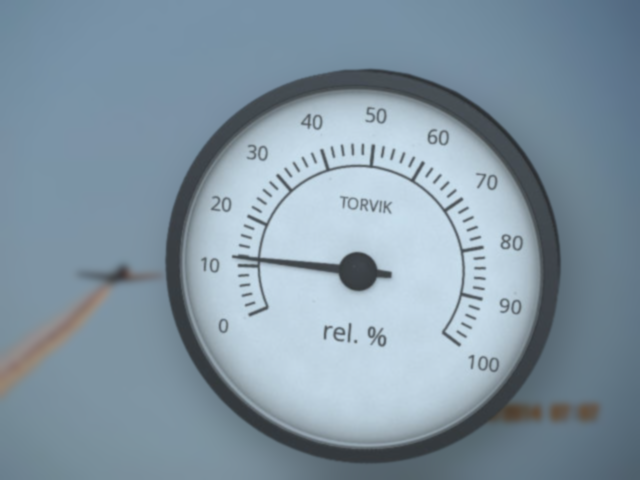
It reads 12 %
